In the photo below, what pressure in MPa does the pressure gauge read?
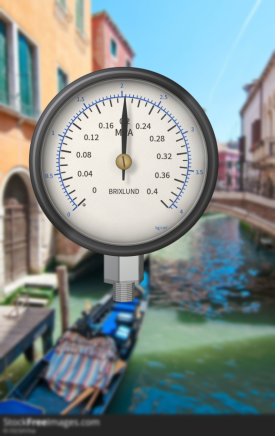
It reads 0.2 MPa
